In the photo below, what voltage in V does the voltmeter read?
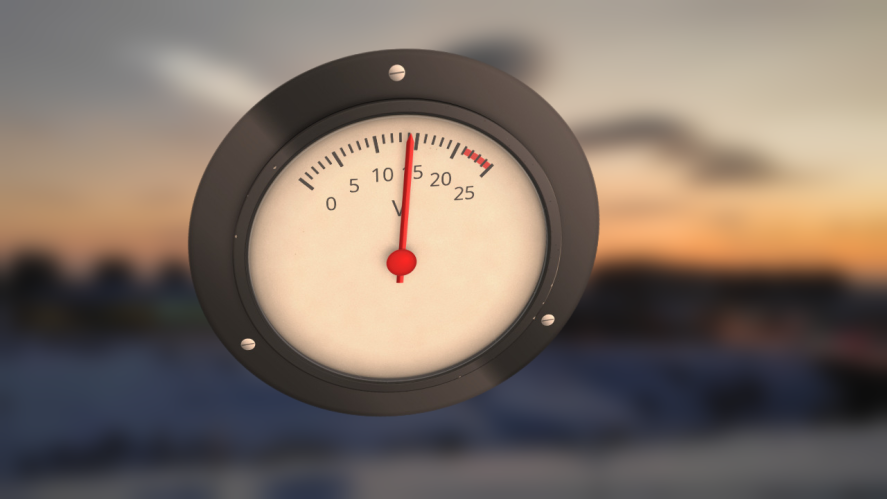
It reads 14 V
